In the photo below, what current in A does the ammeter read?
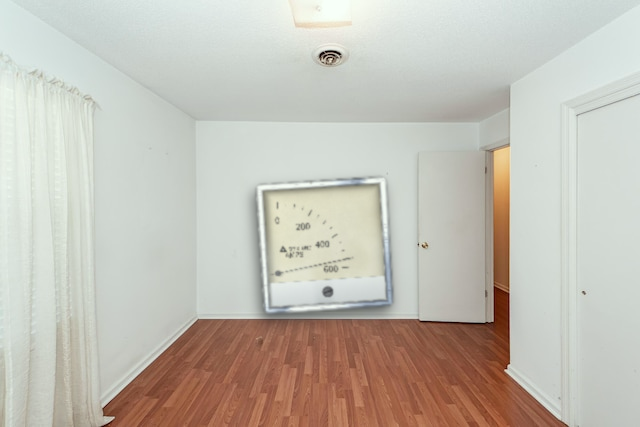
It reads 550 A
